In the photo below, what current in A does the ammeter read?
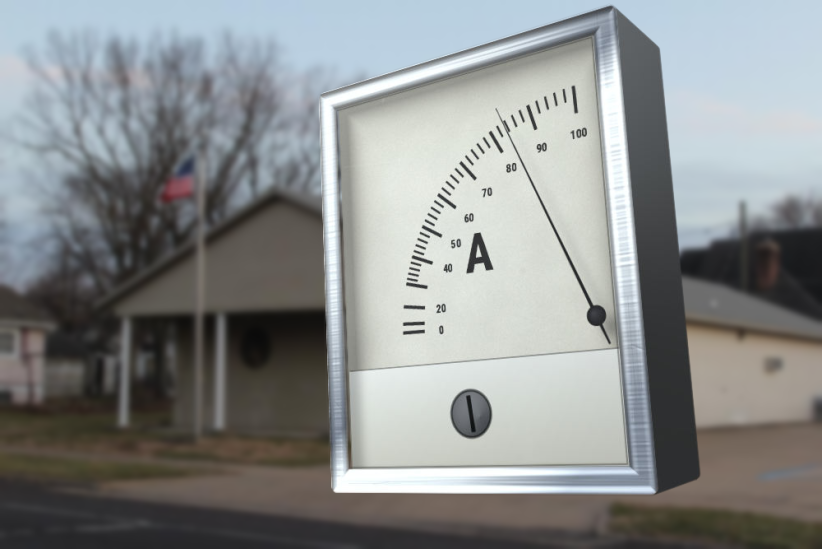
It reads 84 A
